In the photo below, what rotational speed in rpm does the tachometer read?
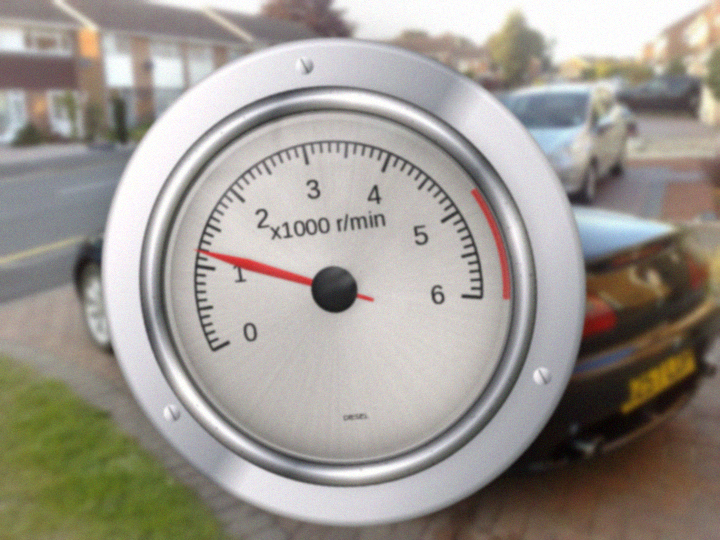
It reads 1200 rpm
